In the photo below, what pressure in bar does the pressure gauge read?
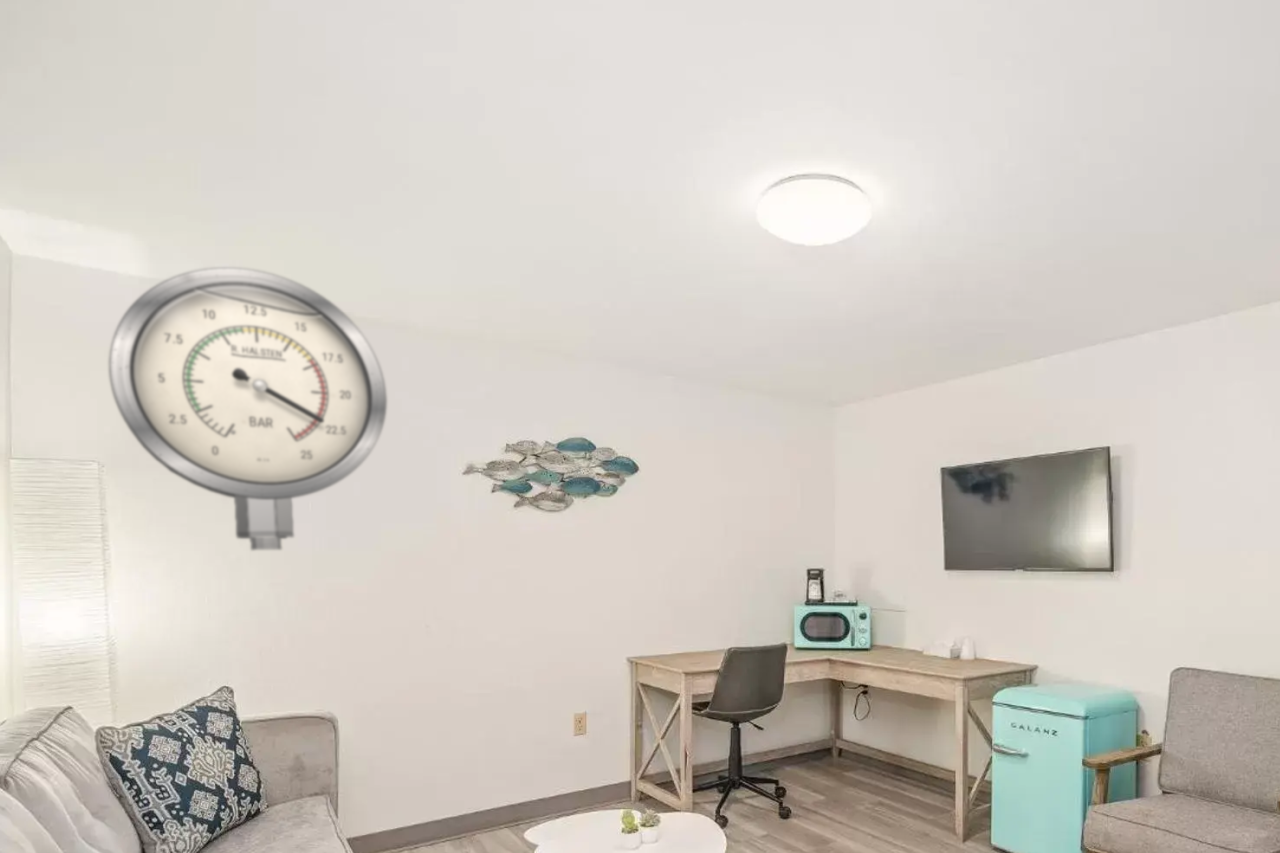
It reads 22.5 bar
